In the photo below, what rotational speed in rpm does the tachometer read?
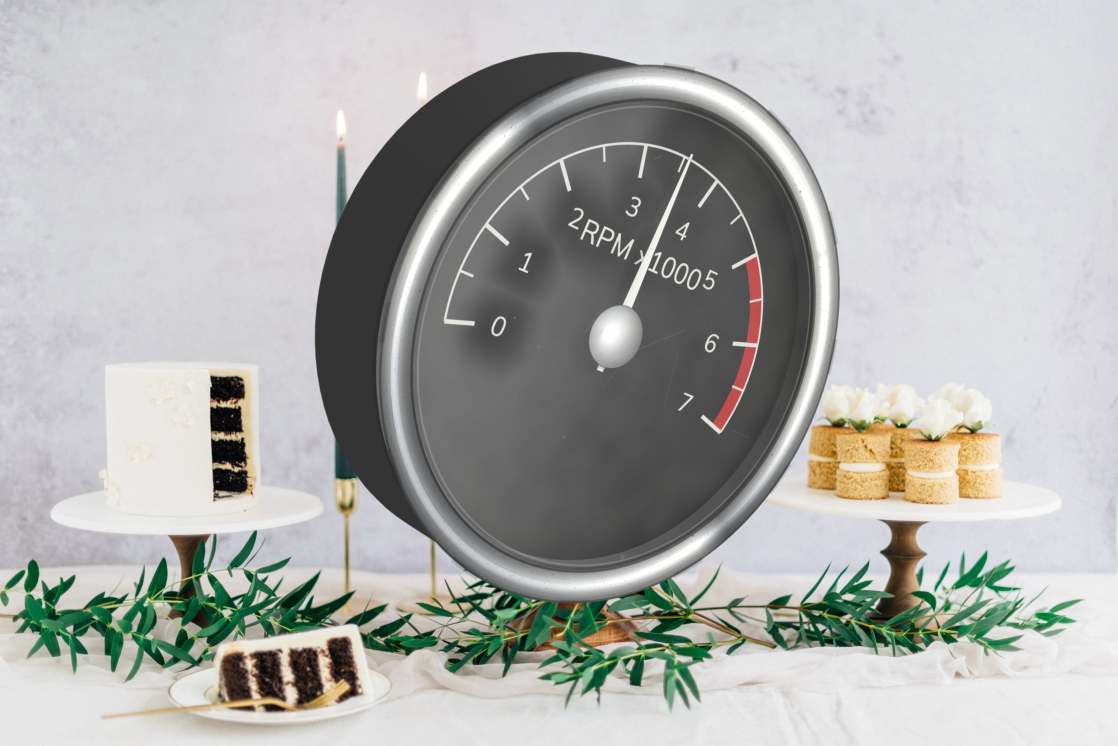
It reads 3500 rpm
